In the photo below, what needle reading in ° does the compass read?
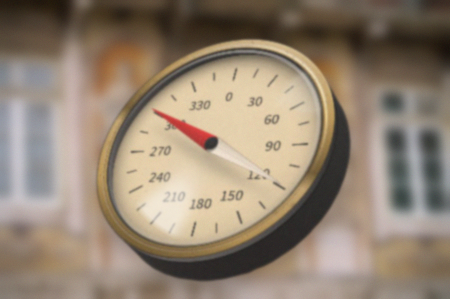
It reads 300 °
